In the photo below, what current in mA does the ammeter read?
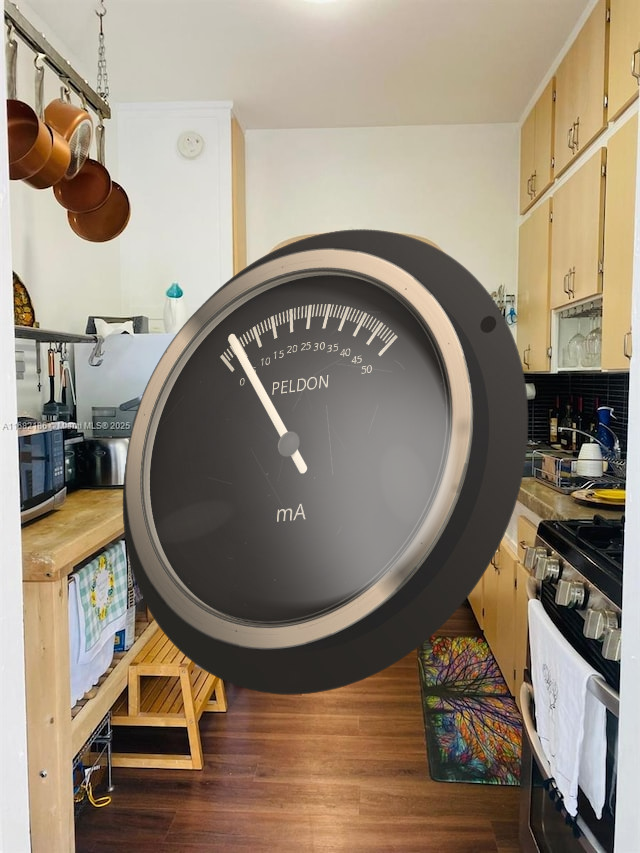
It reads 5 mA
